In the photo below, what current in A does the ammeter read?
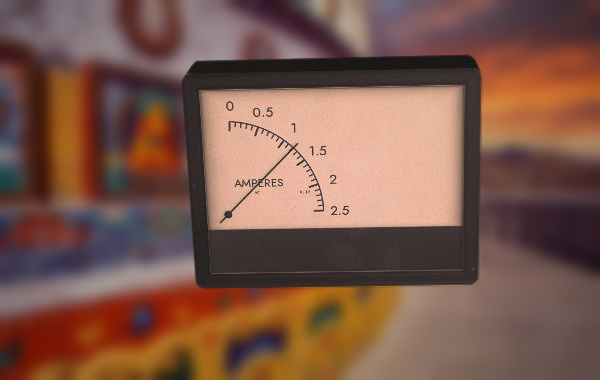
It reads 1.2 A
